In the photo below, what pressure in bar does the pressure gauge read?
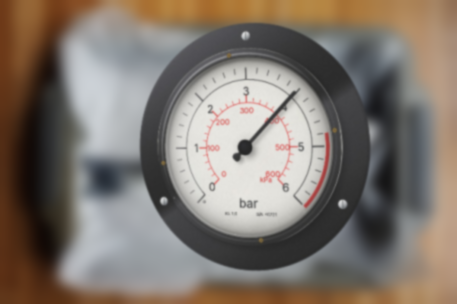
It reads 4 bar
